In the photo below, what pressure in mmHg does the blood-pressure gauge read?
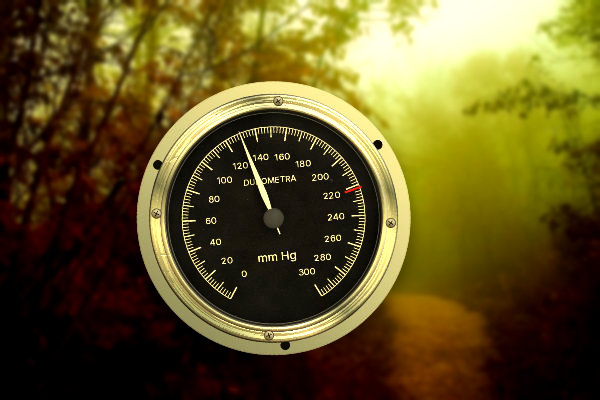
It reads 130 mmHg
